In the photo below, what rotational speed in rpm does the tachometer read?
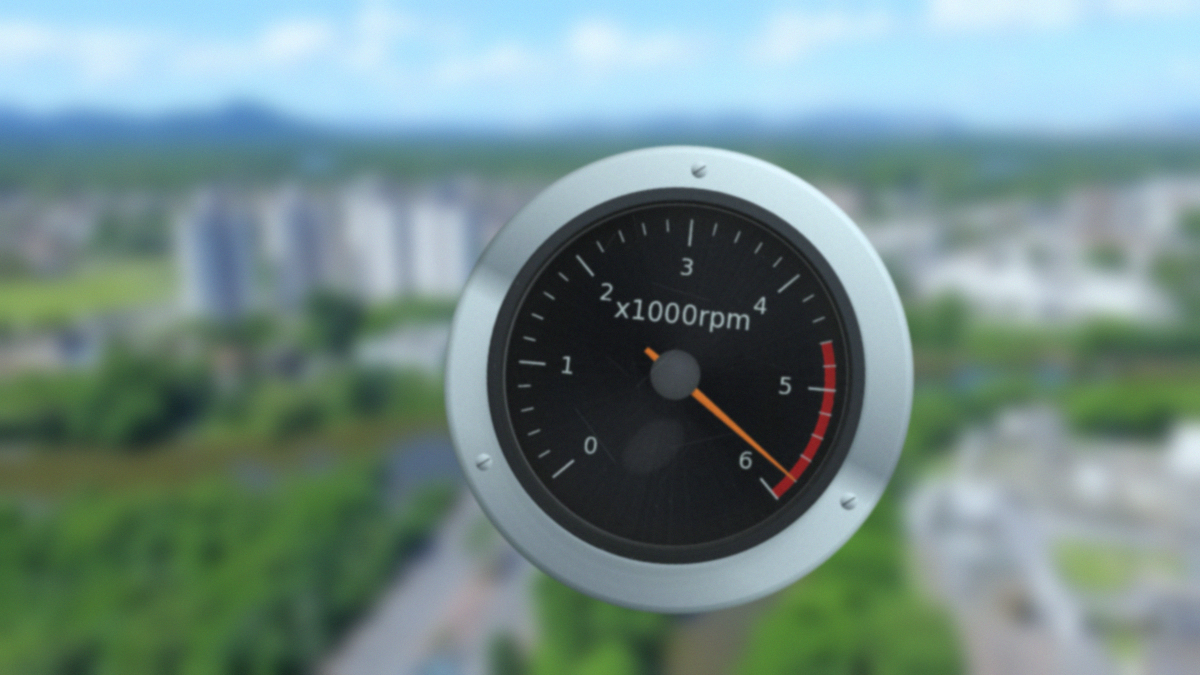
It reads 5800 rpm
